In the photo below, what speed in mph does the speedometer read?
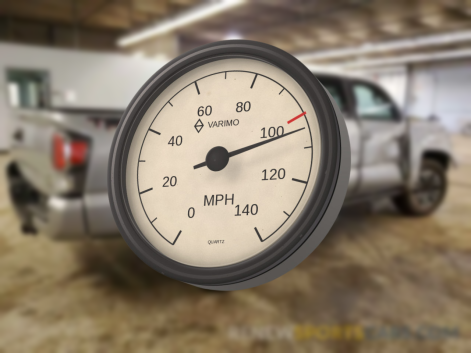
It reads 105 mph
